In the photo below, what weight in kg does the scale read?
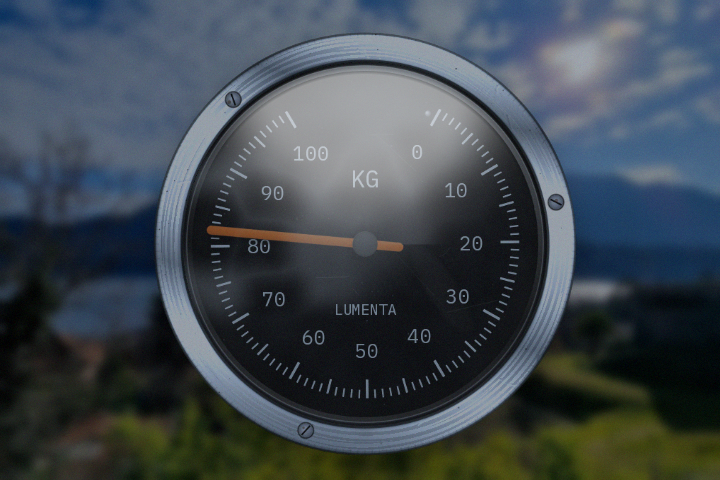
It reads 82 kg
